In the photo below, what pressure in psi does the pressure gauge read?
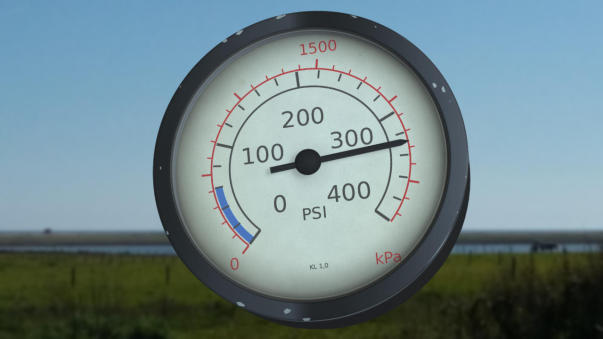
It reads 330 psi
